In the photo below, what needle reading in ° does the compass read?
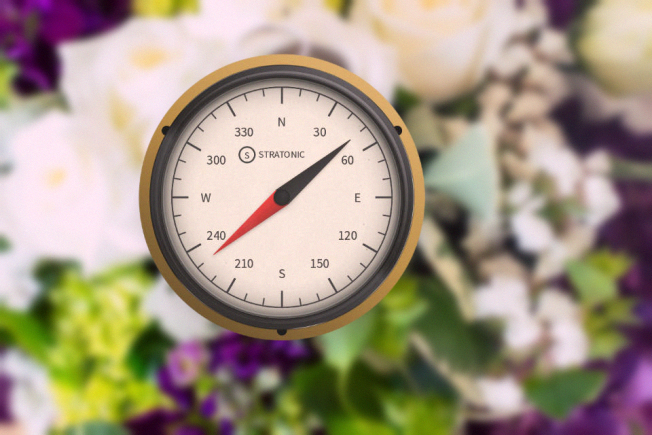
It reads 230 °
